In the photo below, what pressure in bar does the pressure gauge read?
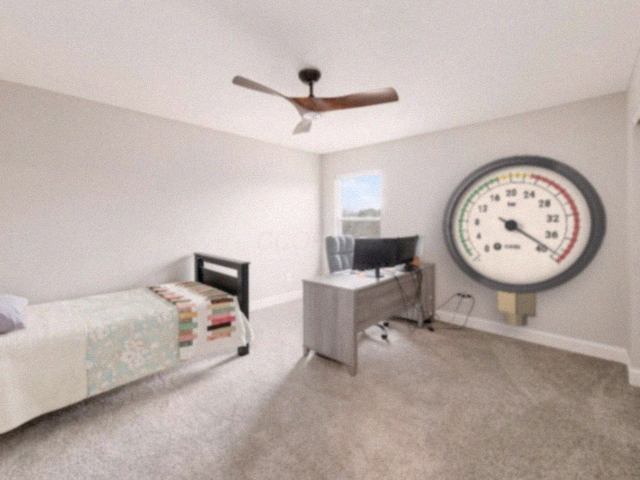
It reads 39 bar
